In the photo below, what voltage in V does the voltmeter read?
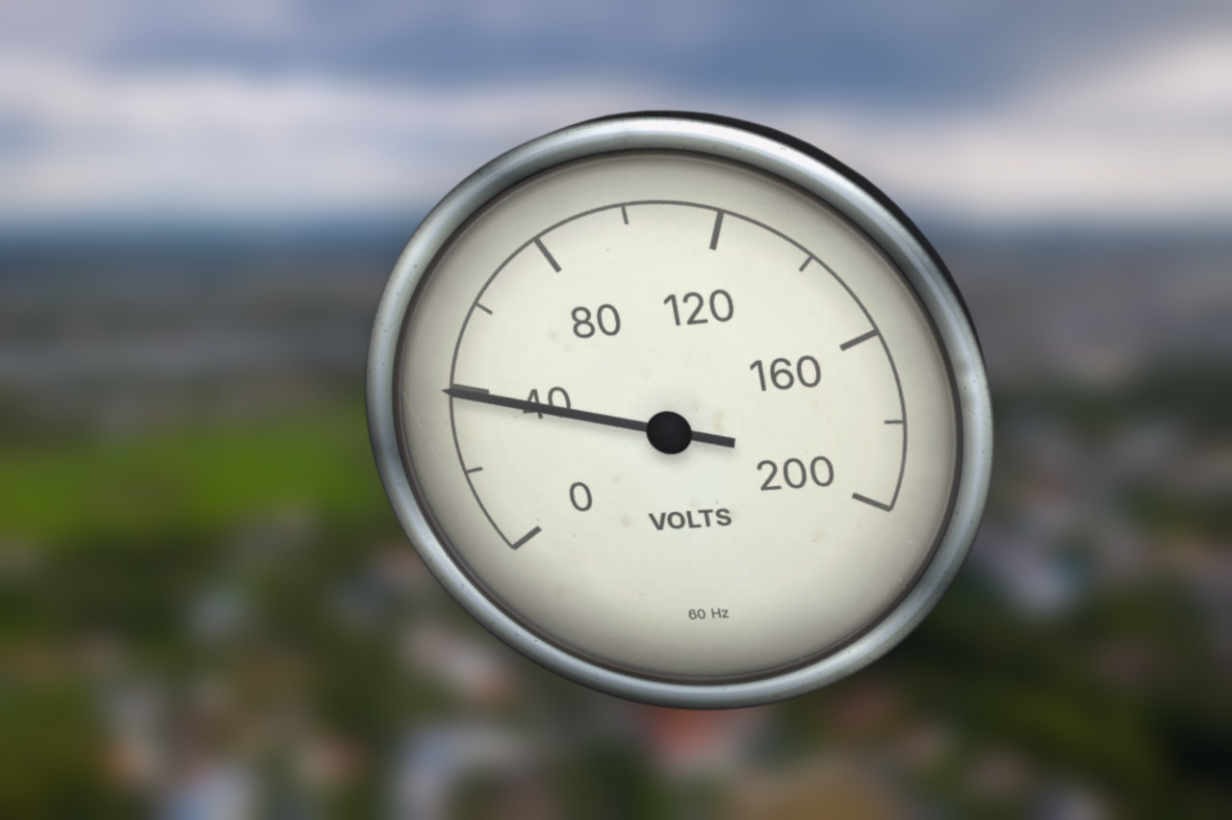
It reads 40 V
